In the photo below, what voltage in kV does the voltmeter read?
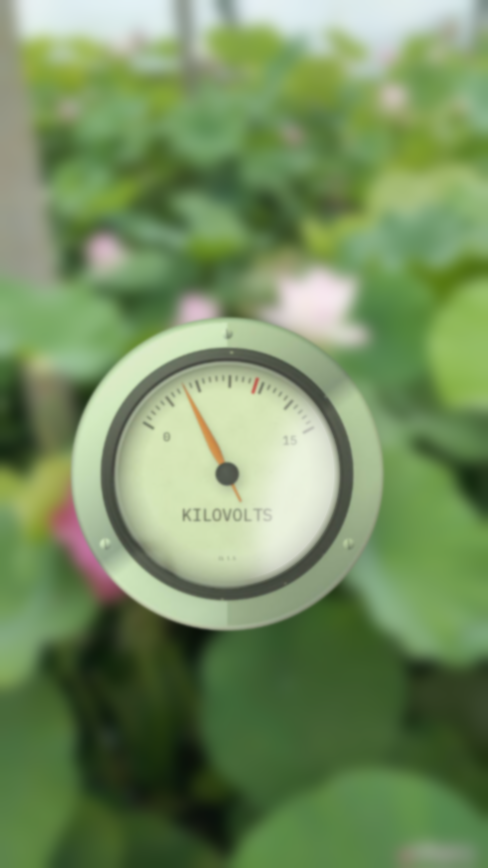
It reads 4 kV
